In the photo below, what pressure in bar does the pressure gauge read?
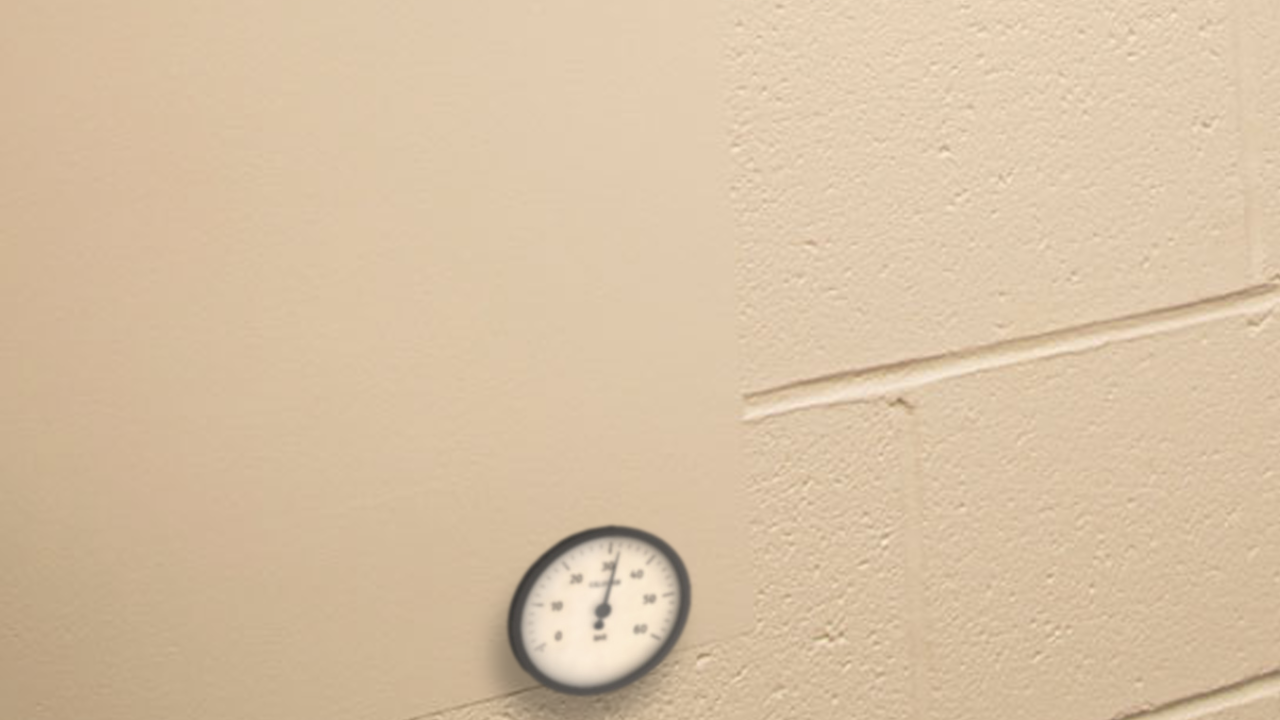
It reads 32 bar
